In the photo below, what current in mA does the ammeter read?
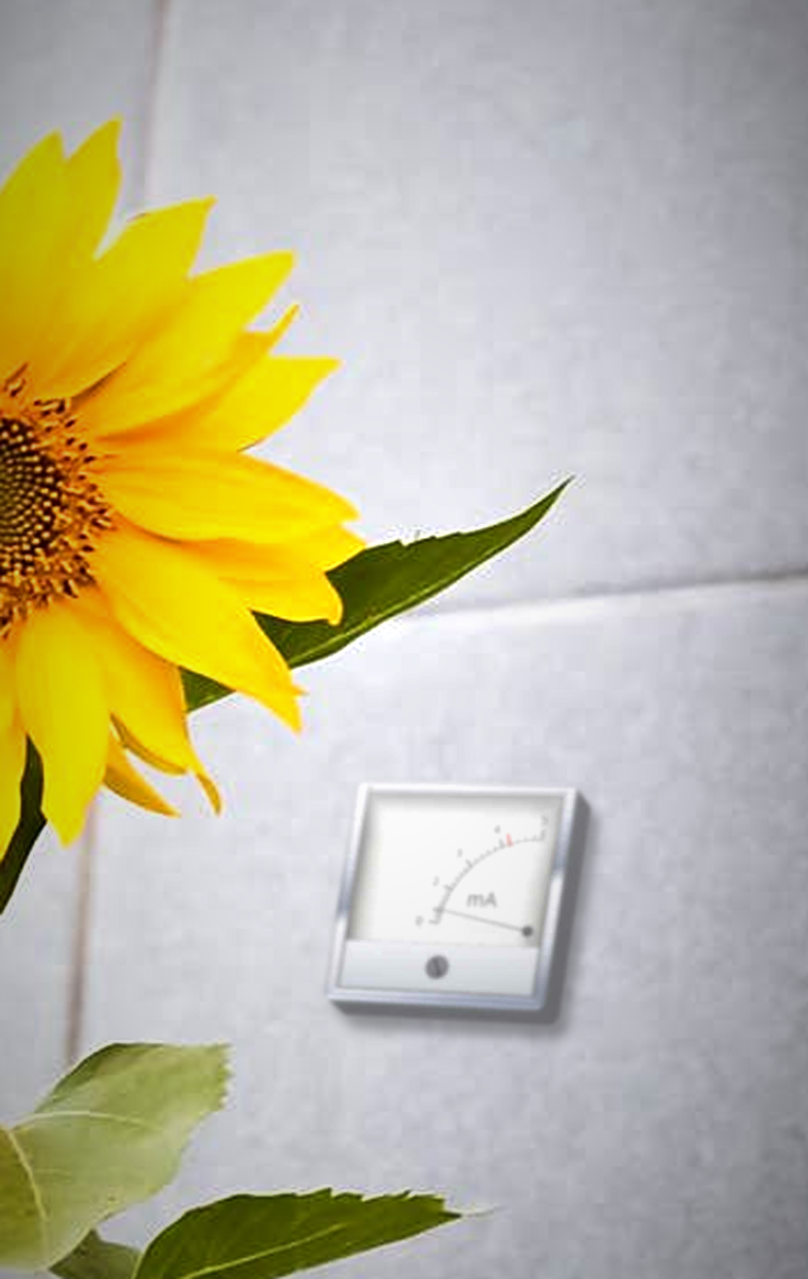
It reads 1 mA
